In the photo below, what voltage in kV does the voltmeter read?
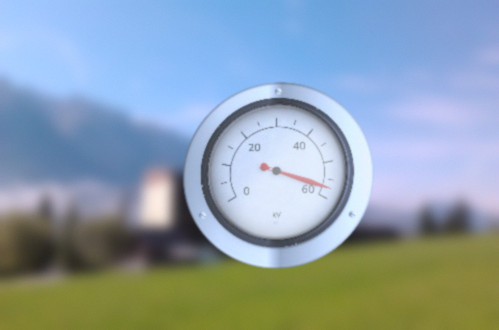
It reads 57.5 kV
